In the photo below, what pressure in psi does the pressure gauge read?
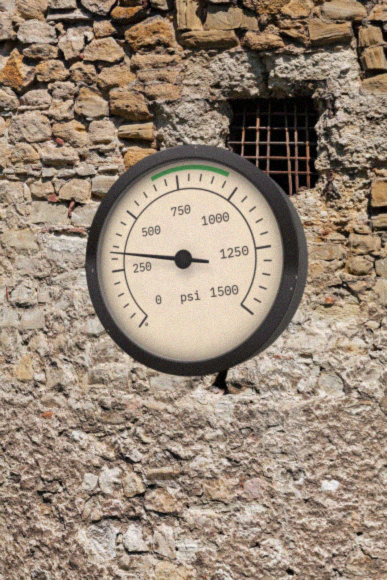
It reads 325 psi
